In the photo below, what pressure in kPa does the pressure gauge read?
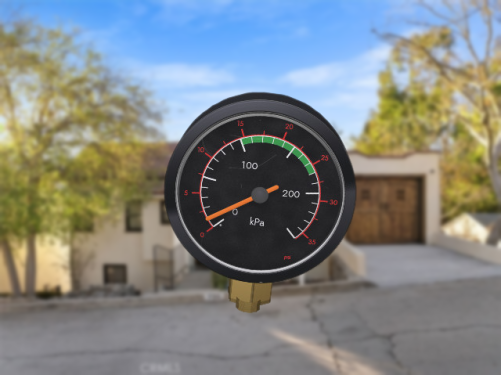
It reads 10 kPa
